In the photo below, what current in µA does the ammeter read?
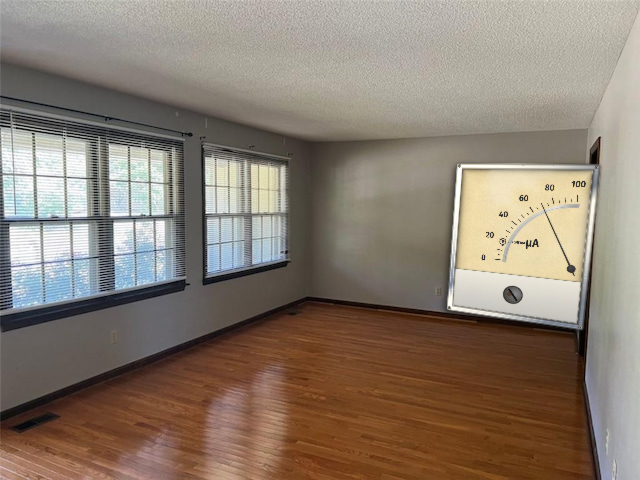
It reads 70 µA
